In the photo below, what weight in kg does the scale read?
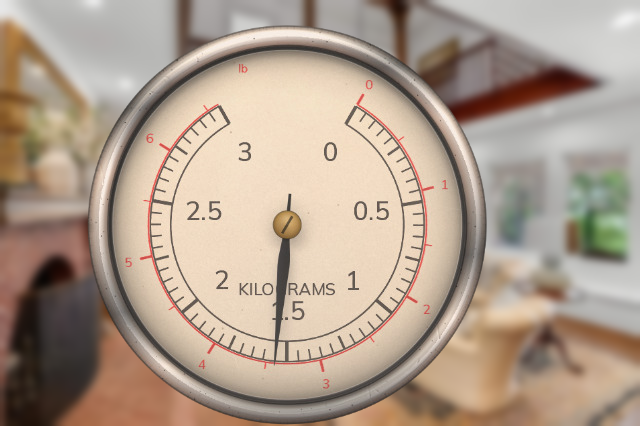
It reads 1.55 kg
